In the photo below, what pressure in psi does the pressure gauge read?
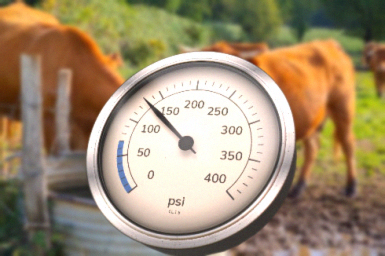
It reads 130 psi
